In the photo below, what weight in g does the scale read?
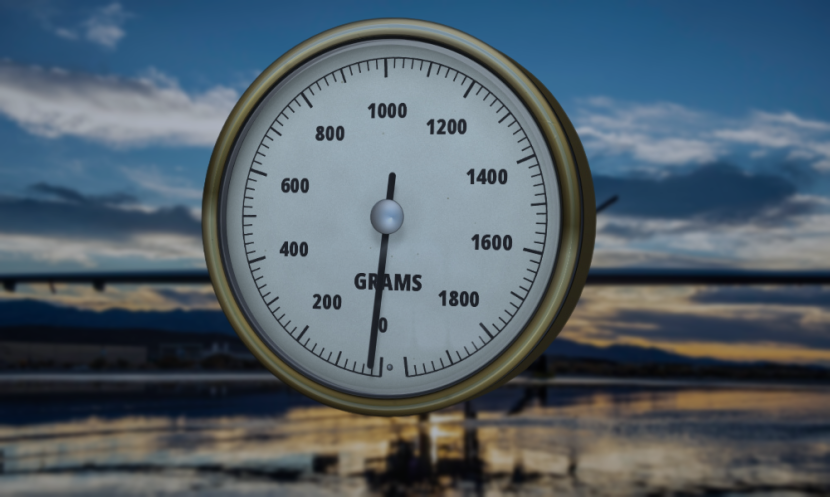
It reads 20 g
